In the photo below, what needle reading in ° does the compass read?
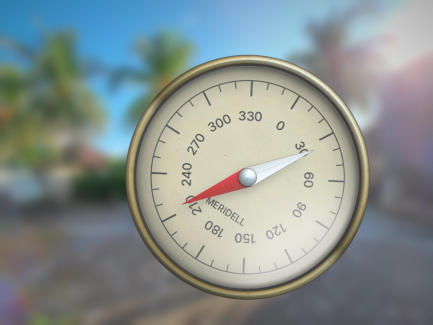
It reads 215 °
